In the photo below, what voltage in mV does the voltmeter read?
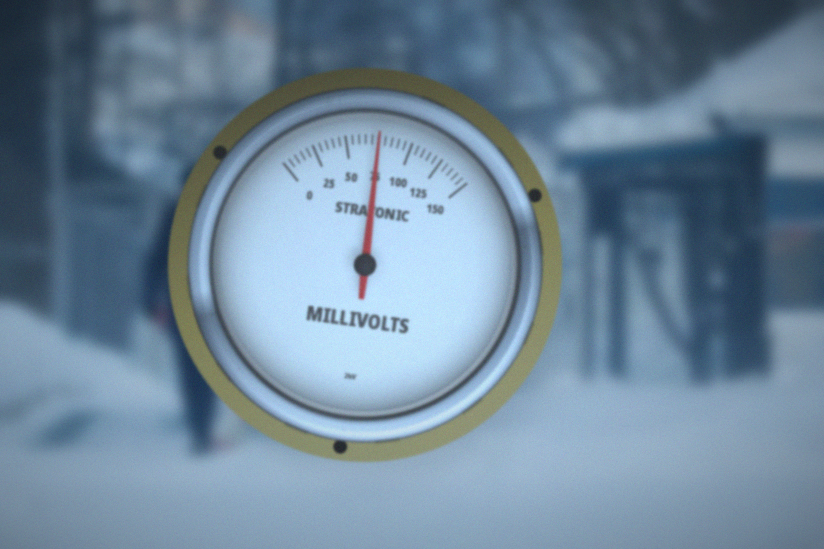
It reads 75 mV
